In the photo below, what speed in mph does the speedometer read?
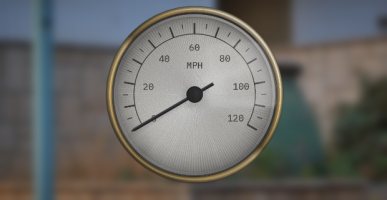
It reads 0 mph
